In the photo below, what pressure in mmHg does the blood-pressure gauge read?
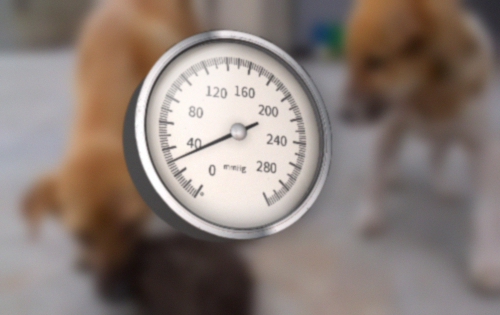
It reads 30 mmHg
